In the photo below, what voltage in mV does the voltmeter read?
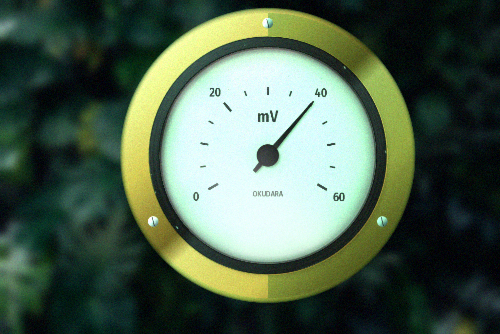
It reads 40 mV
